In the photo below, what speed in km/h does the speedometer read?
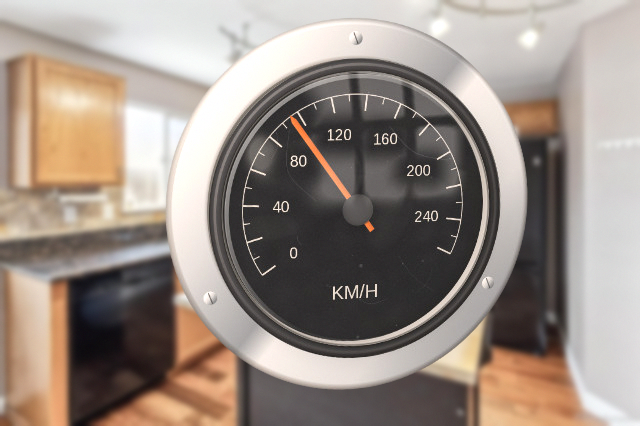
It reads 95 km/h
